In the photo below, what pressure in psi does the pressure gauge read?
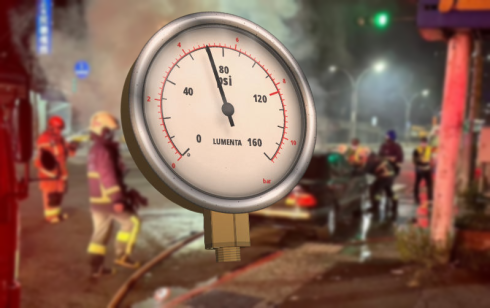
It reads 70 psi
